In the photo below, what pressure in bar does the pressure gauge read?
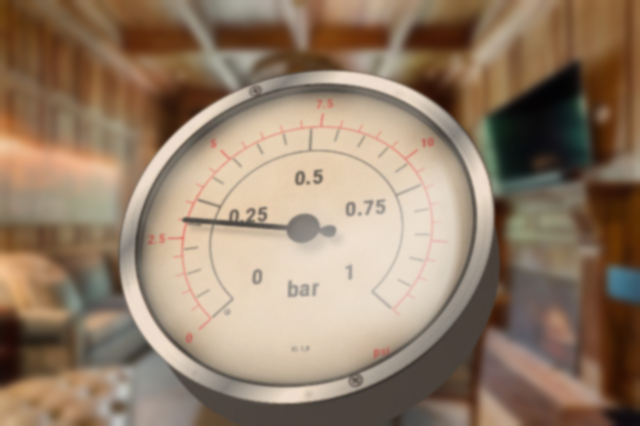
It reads 0.2 bar
